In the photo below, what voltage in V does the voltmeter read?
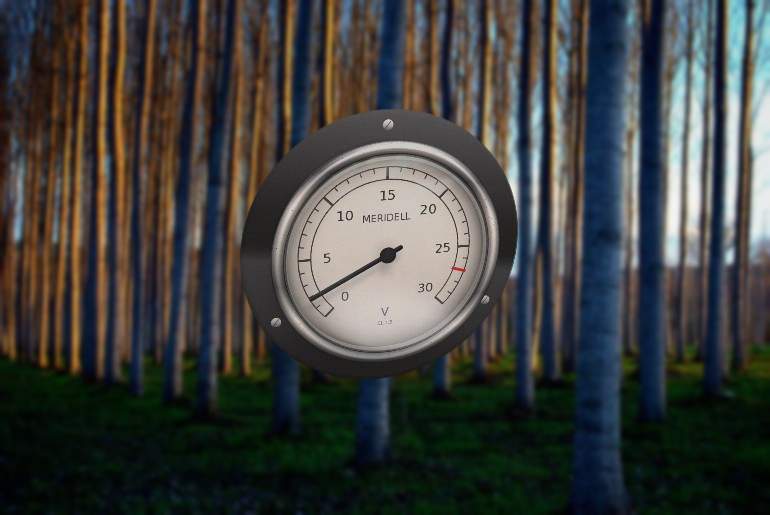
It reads 2 V
